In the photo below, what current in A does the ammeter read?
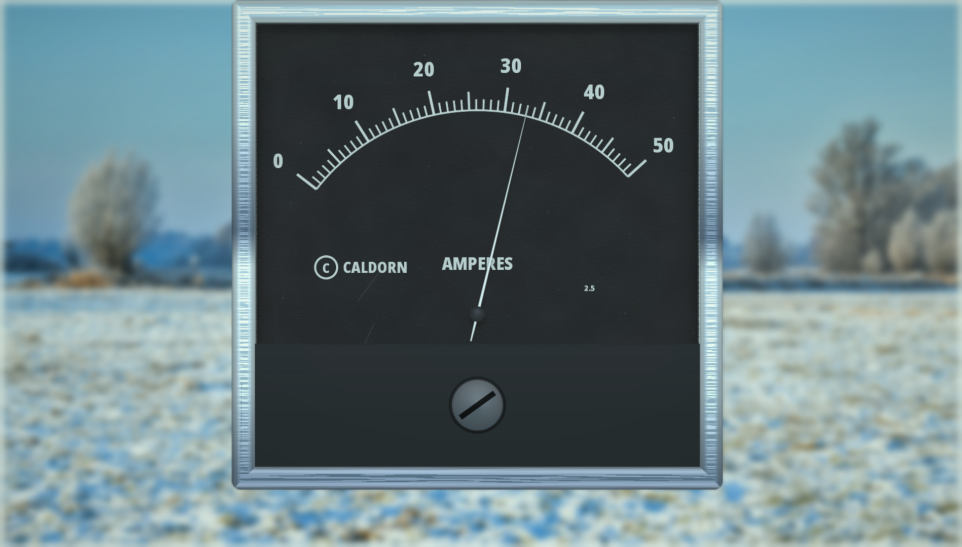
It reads 33 A
